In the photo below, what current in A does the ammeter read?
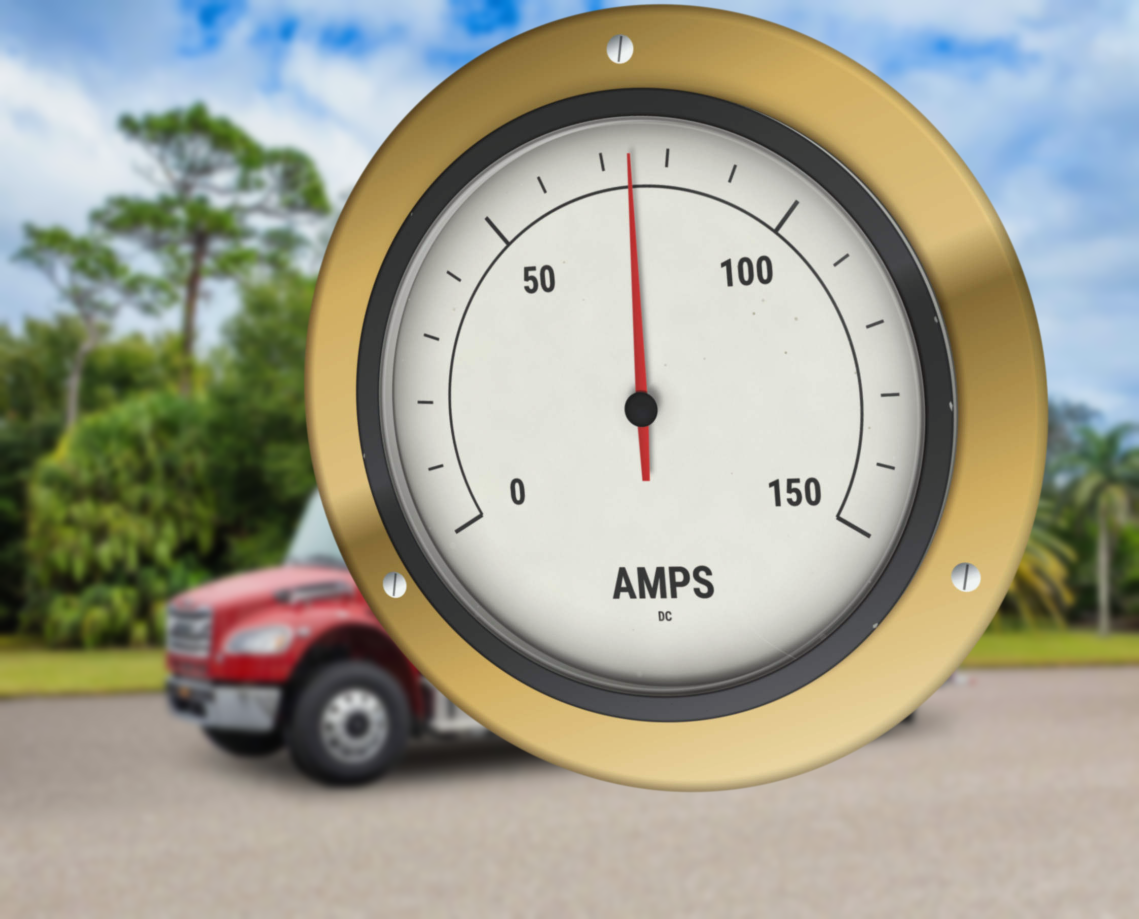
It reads 75 A
